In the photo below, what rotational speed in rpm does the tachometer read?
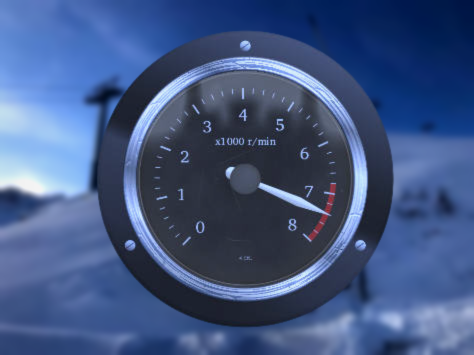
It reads 7400 rpm
